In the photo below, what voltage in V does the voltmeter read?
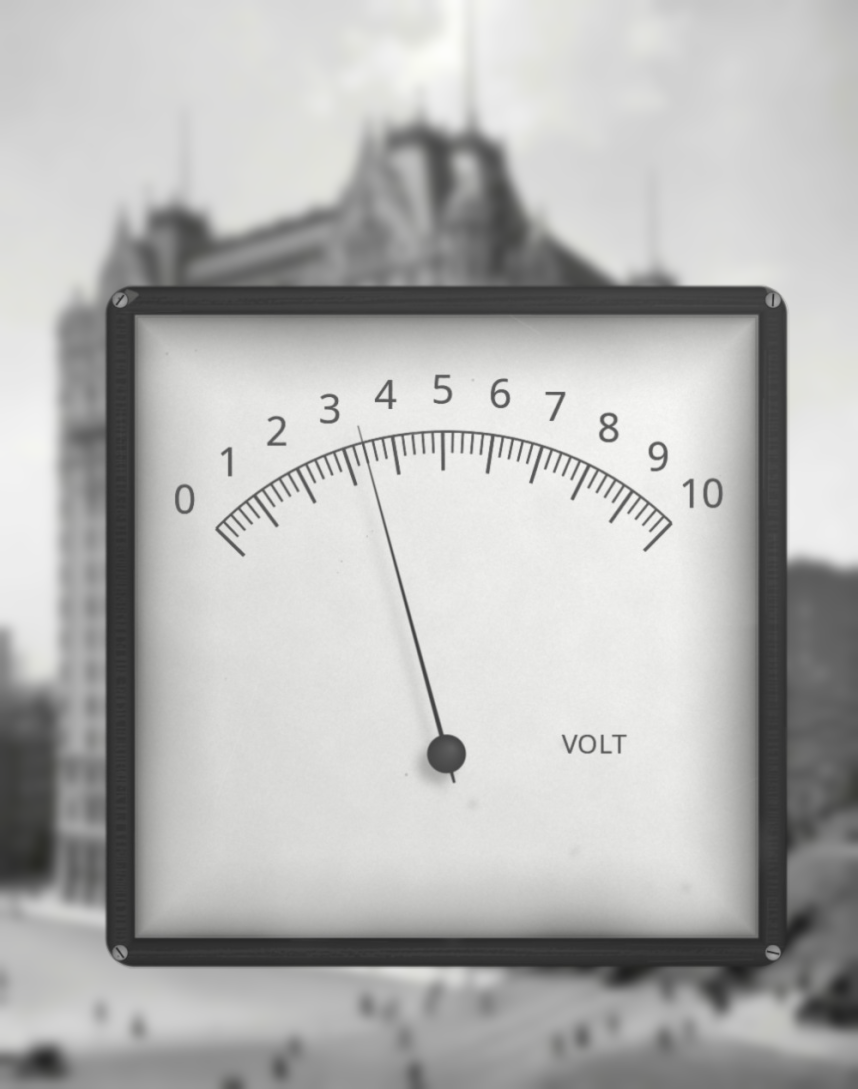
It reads 3.4 V
